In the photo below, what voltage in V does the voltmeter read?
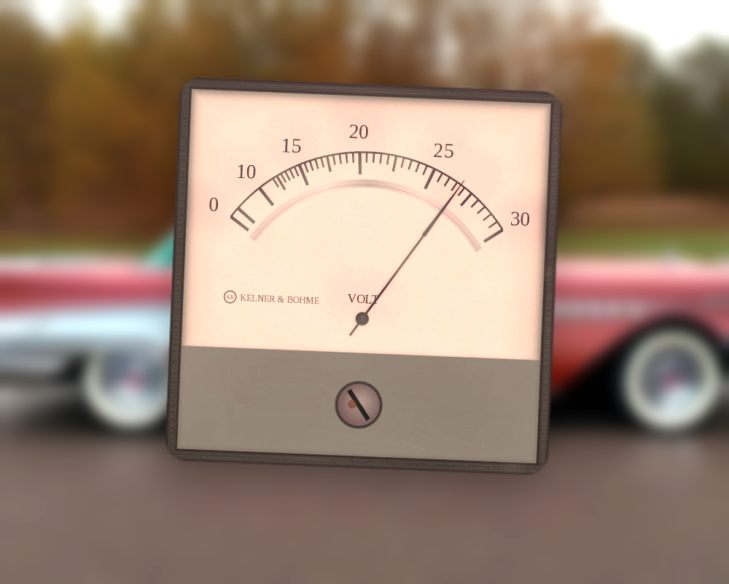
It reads 26.75 V
